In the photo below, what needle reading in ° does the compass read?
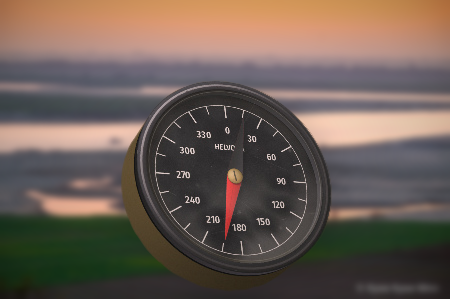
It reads 195 °
